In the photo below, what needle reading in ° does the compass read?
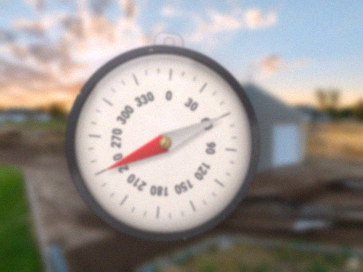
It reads 240 °
